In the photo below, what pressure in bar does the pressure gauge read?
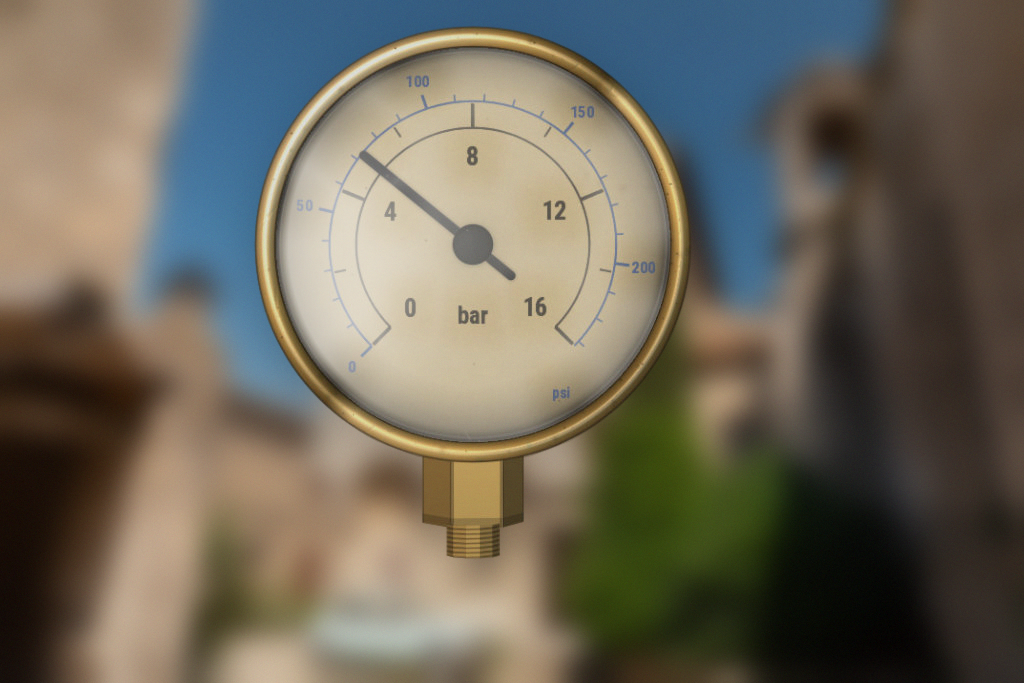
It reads 5 bar
